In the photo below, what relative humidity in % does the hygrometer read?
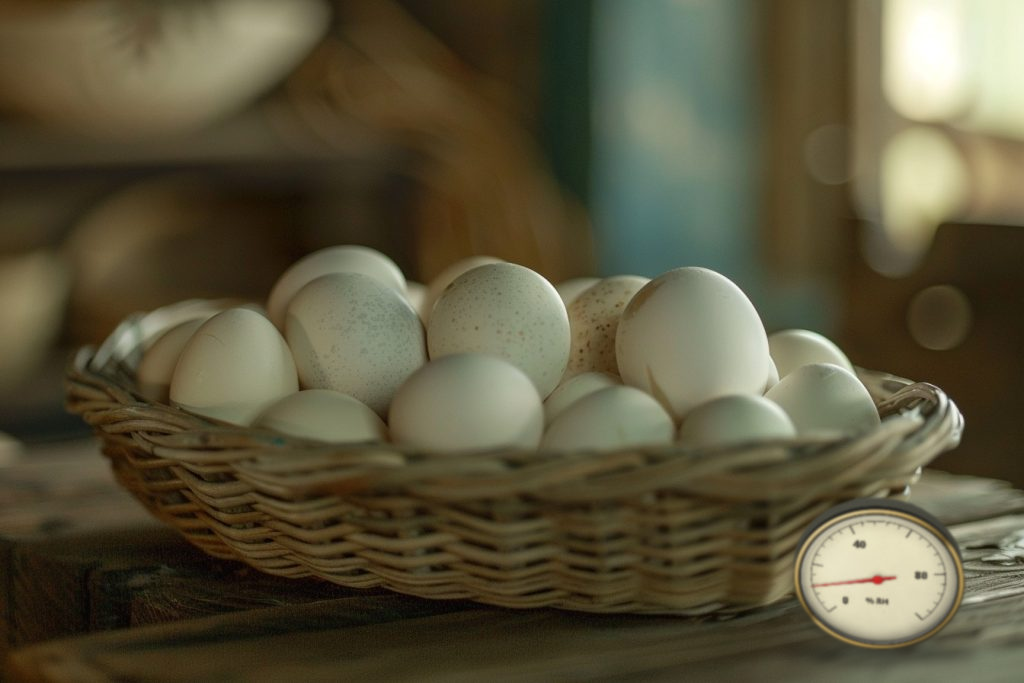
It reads 12 %
